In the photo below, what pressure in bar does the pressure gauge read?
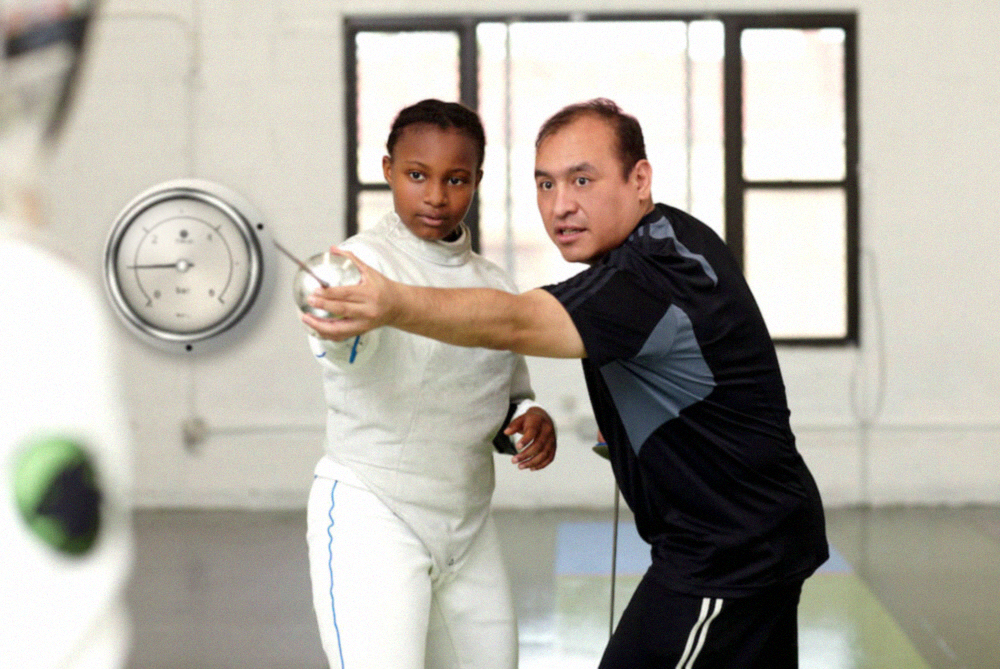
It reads 1 bar
